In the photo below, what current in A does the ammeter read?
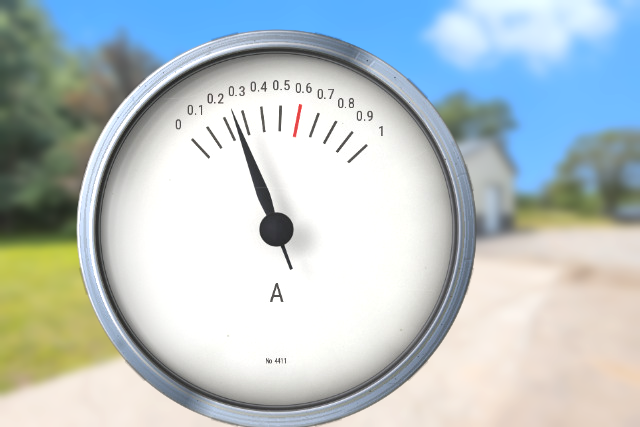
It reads 0.25 A
